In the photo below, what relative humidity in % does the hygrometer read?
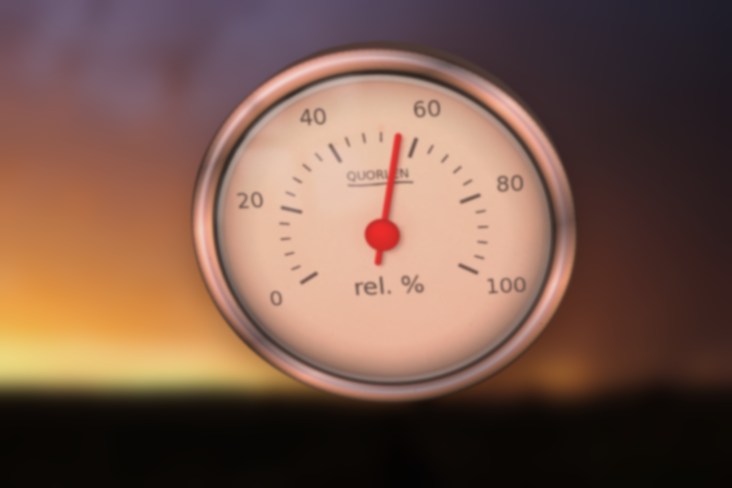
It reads 56 %
